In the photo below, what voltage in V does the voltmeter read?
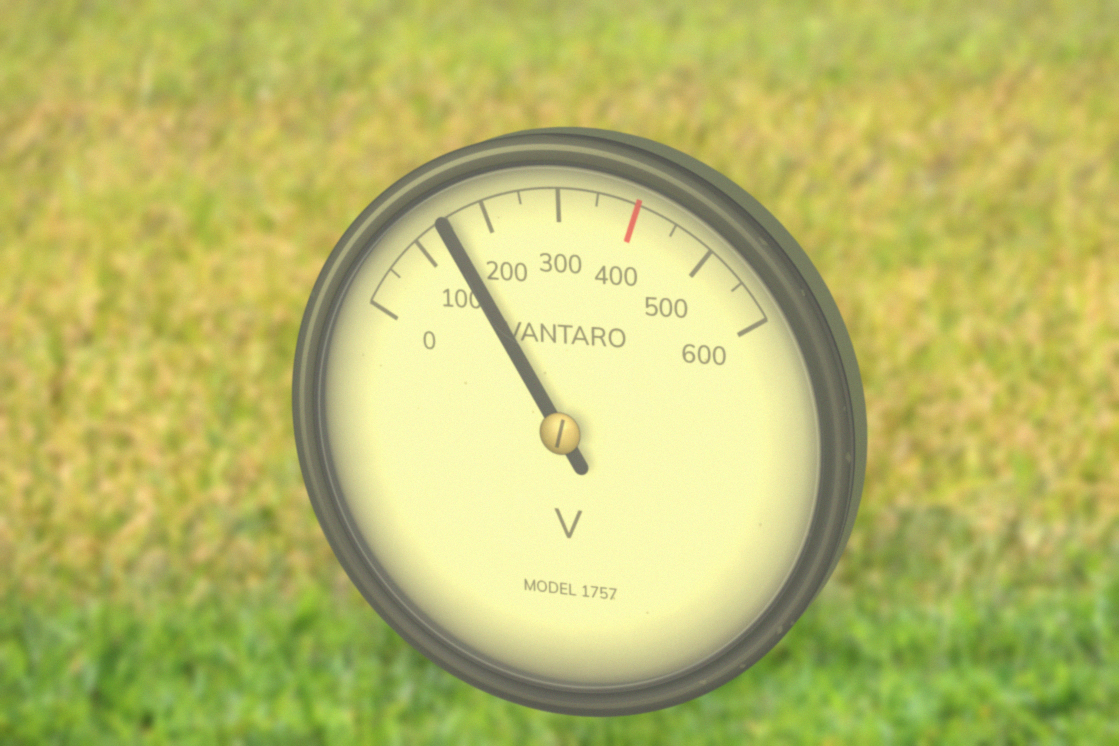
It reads 150 V
